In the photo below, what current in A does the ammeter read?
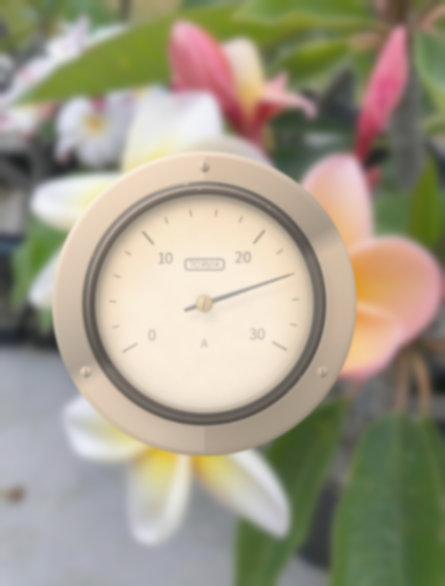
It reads 24 A
